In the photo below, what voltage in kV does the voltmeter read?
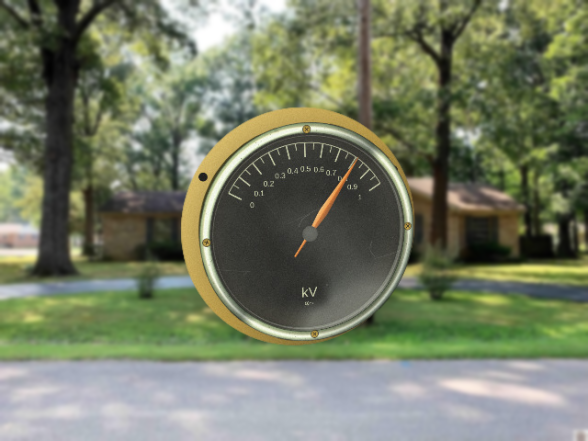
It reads 0.8 kV
